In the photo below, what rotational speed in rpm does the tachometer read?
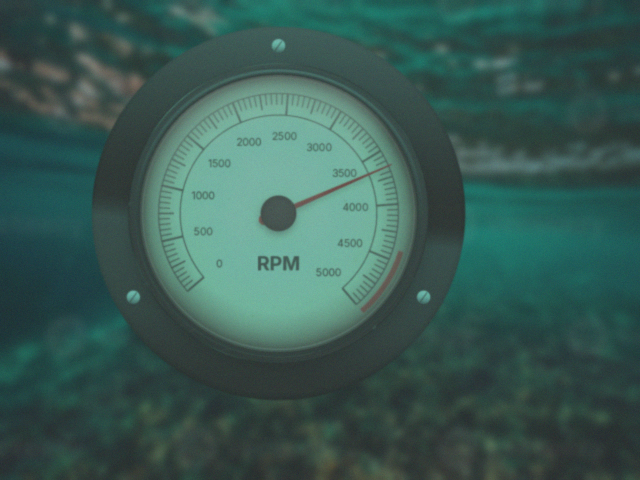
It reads 3650 rpm
